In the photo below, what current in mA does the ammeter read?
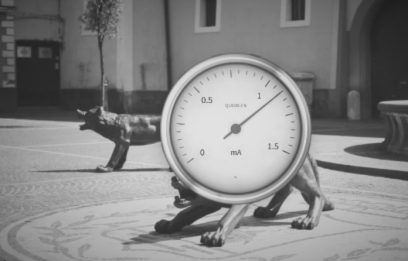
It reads 1.1 mA
